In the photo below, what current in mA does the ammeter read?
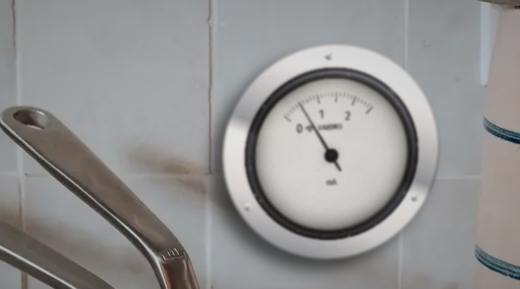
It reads 0.5 mA
